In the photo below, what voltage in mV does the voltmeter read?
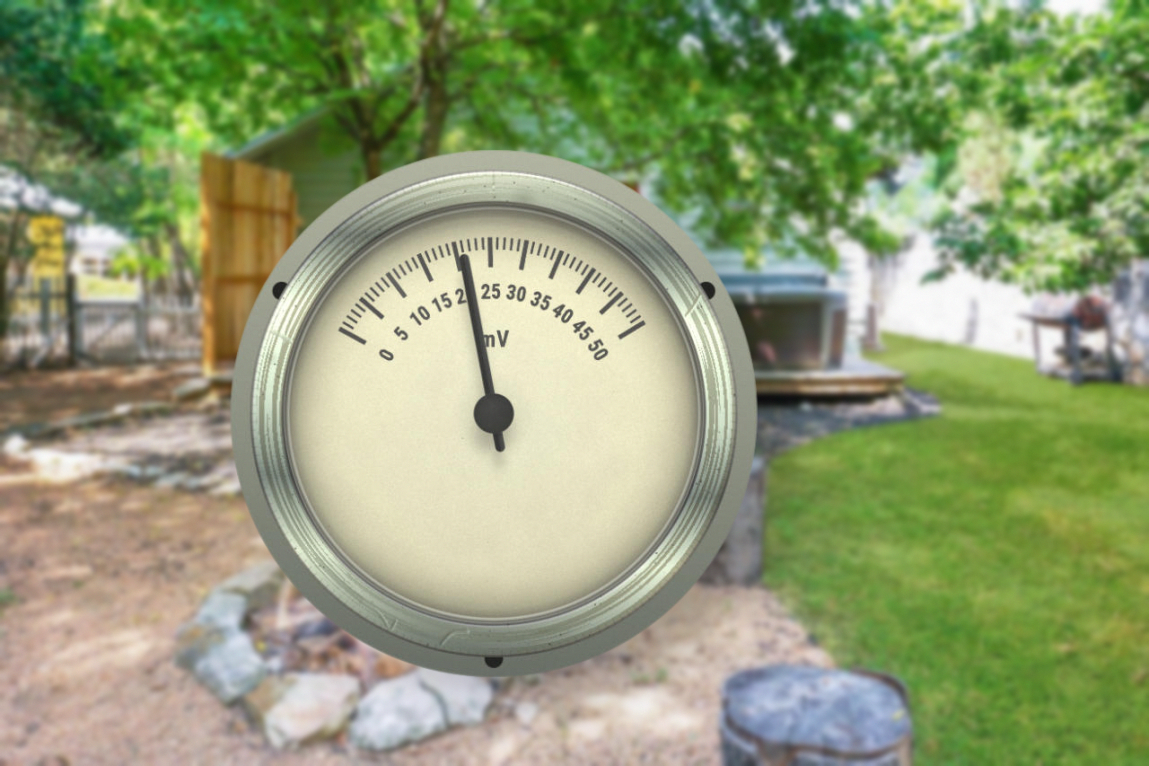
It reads 21 mV
